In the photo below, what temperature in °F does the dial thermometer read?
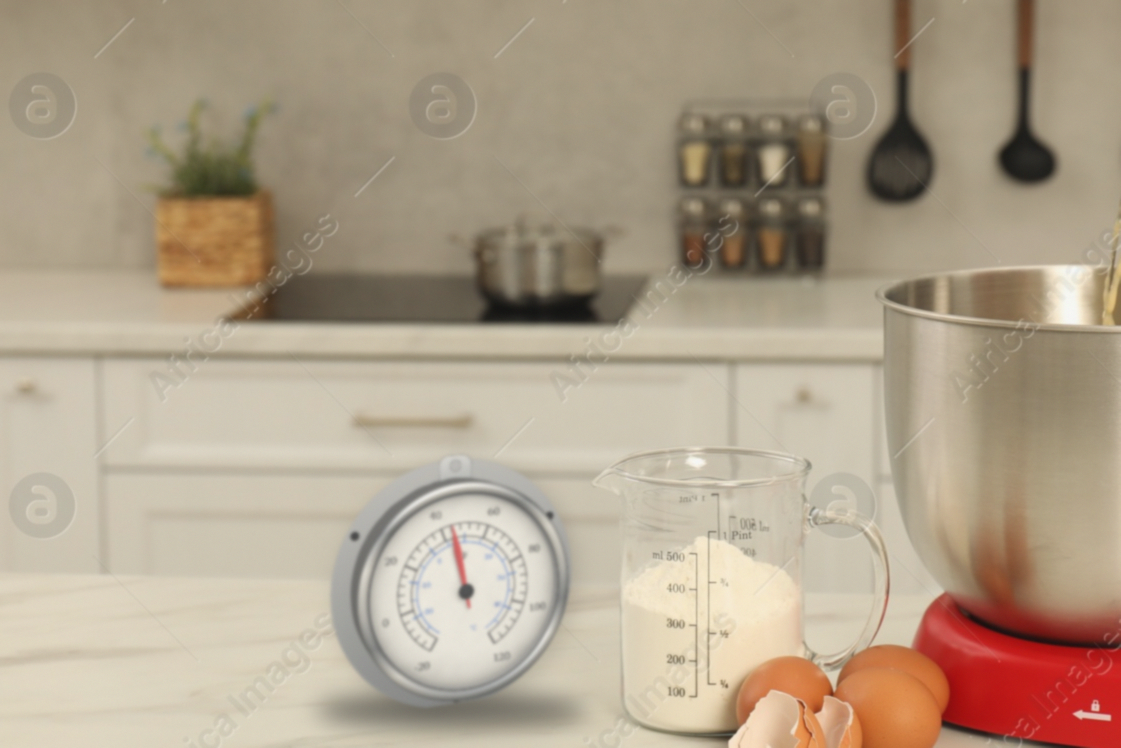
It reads 44 °F
